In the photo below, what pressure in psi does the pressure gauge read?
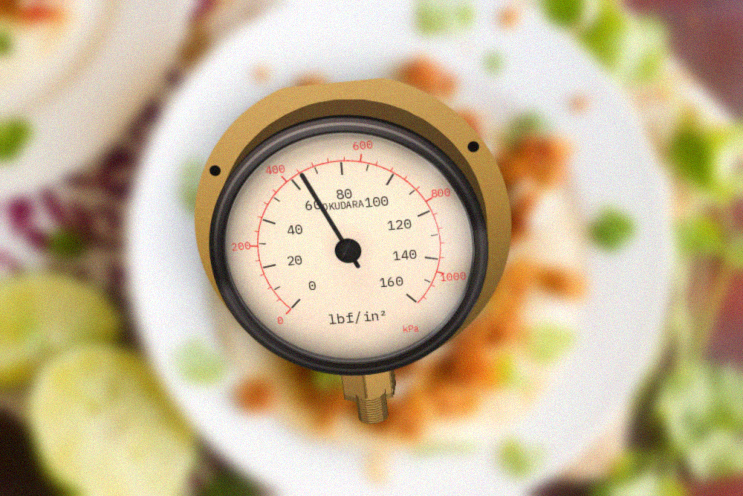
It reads 65 psi
